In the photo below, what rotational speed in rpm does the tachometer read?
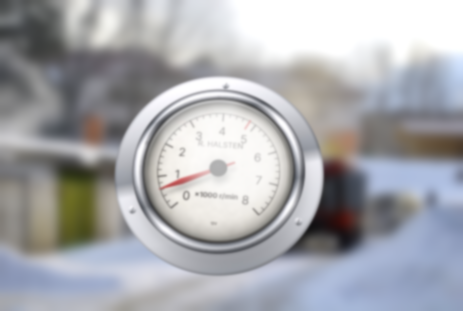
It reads 600 rpm
